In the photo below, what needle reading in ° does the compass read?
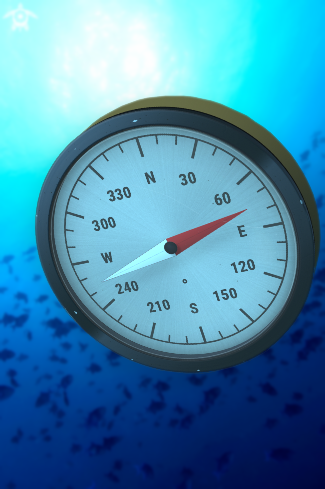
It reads 75 °
